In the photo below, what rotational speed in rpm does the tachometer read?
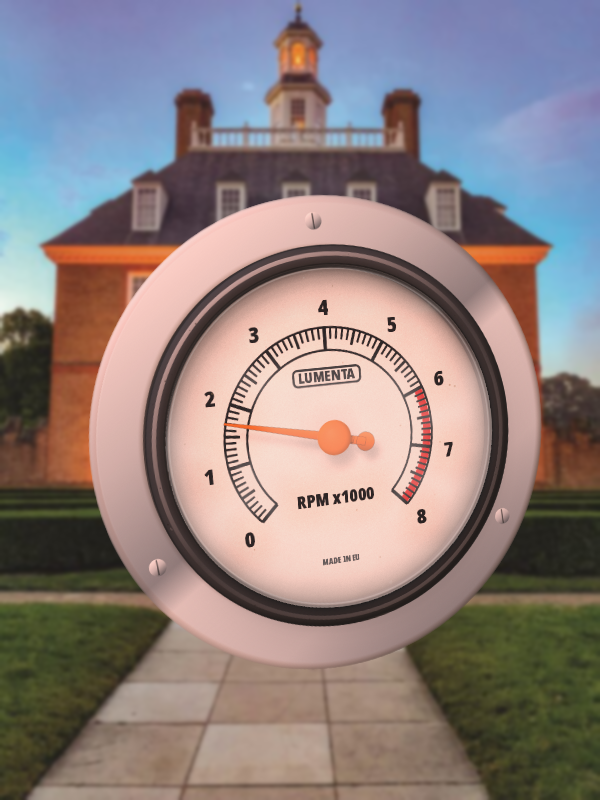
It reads 1700 rpm
